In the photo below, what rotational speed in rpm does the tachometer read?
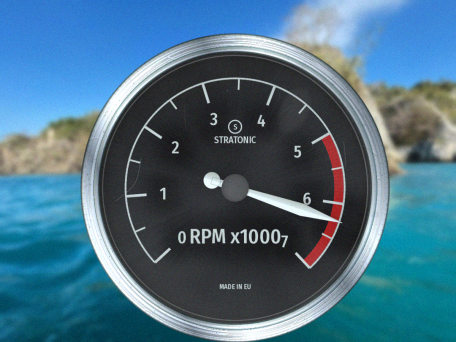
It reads 6250 rpm
